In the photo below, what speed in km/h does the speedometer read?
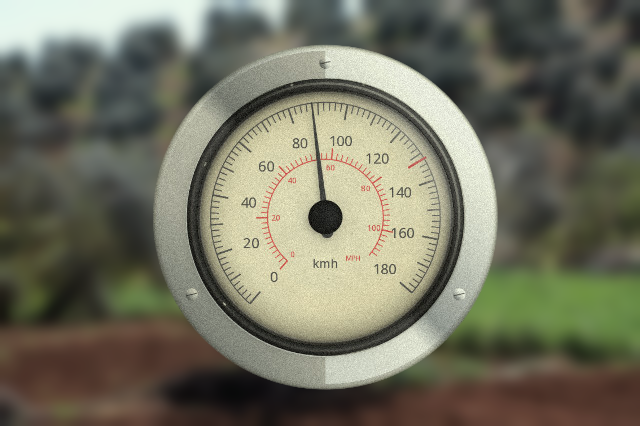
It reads 88 km/h
